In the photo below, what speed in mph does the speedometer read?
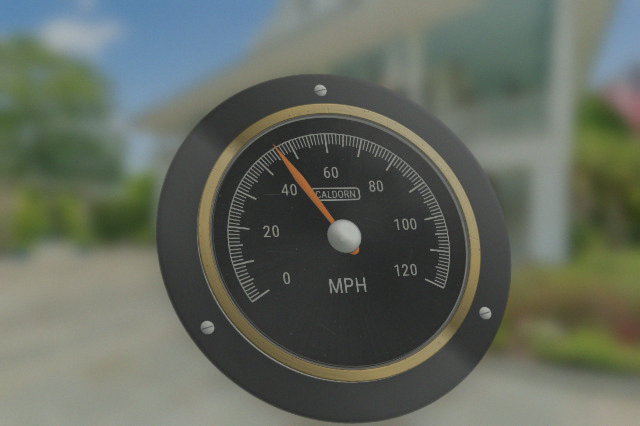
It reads 45 mph
